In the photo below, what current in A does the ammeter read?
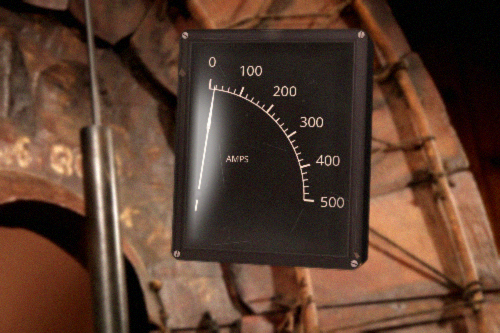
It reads 20 A
